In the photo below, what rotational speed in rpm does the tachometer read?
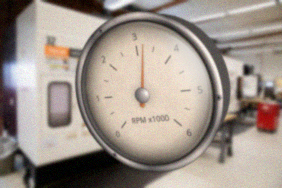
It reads 3250 rpm
